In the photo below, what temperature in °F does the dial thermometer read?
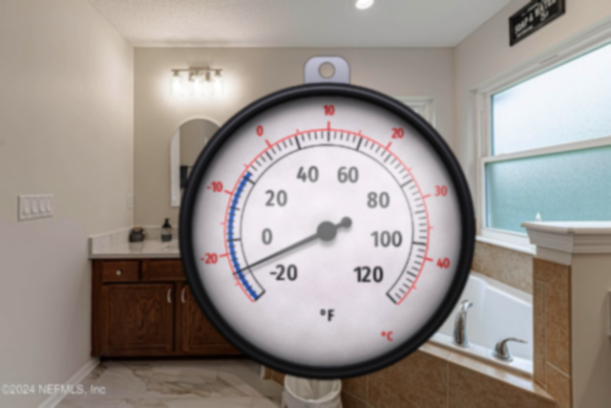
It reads -10 °F
